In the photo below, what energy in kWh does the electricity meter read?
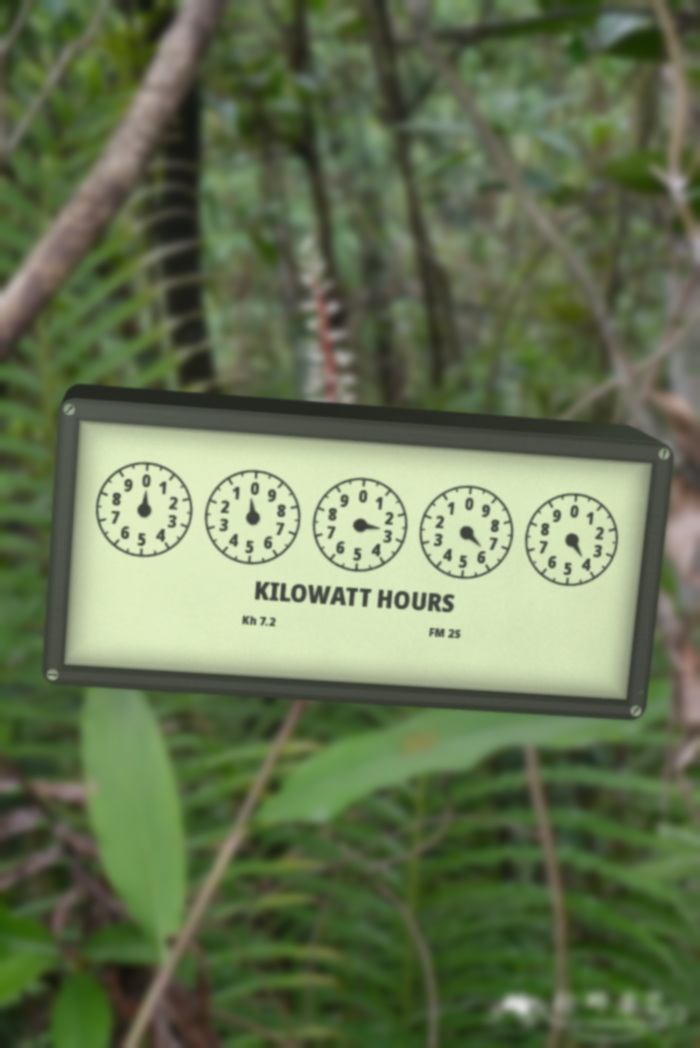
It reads 264 kWh
